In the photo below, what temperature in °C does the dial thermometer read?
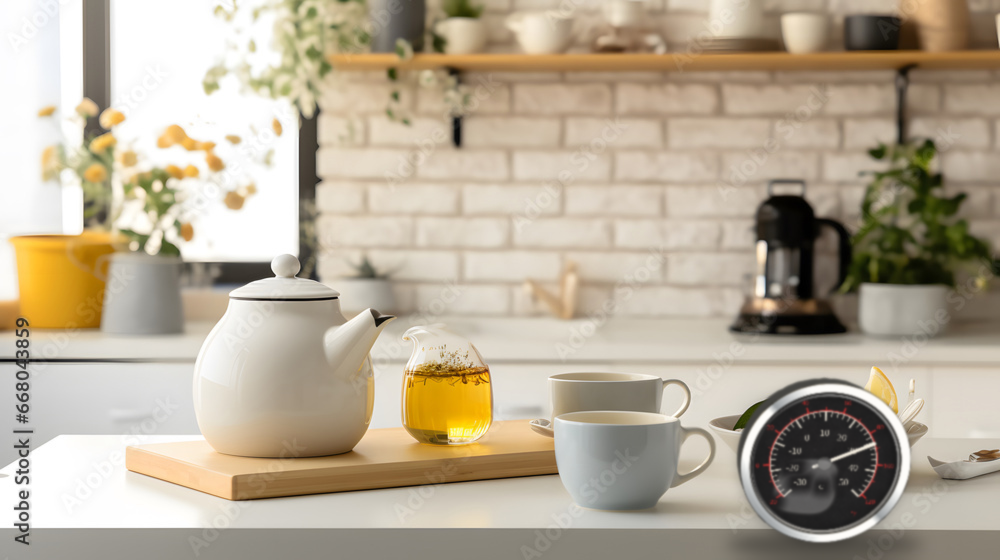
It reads 30 °C
